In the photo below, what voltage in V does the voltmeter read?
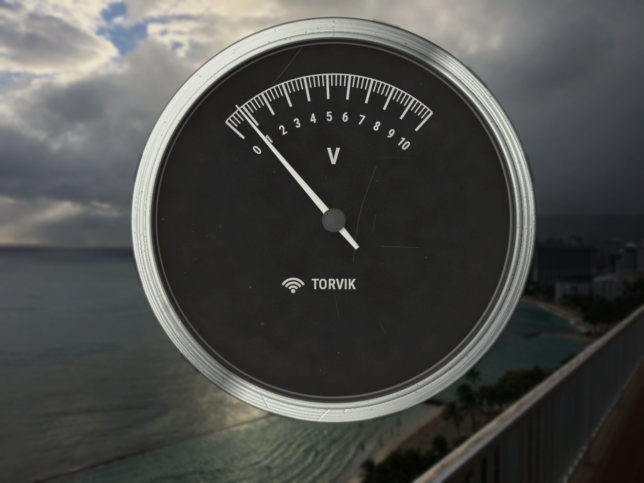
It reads 0.8 V
